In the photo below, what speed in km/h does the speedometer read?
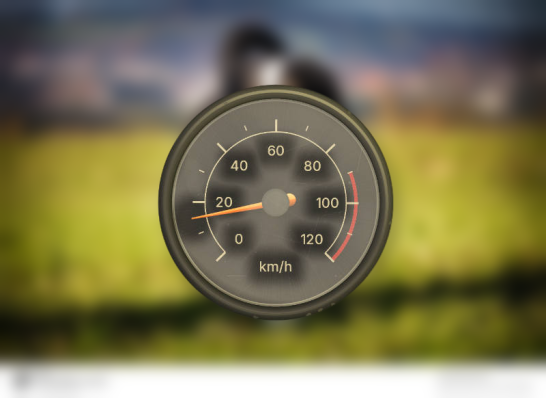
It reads 15 km/h
